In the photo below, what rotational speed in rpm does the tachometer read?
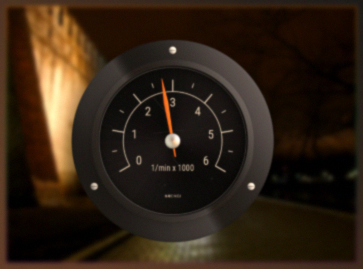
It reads 2750 rpm
